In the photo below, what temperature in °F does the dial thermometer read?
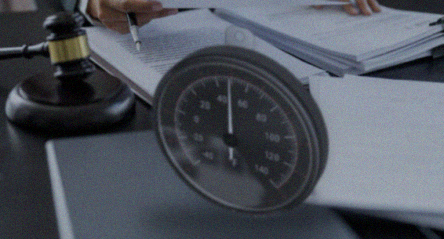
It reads 50 °F
